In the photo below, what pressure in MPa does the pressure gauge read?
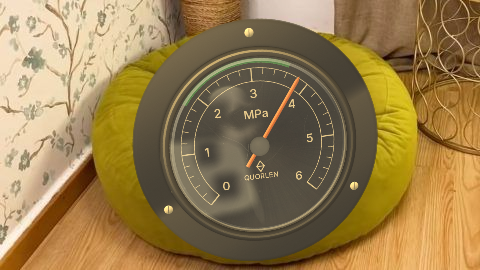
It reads 3.8 MPa
